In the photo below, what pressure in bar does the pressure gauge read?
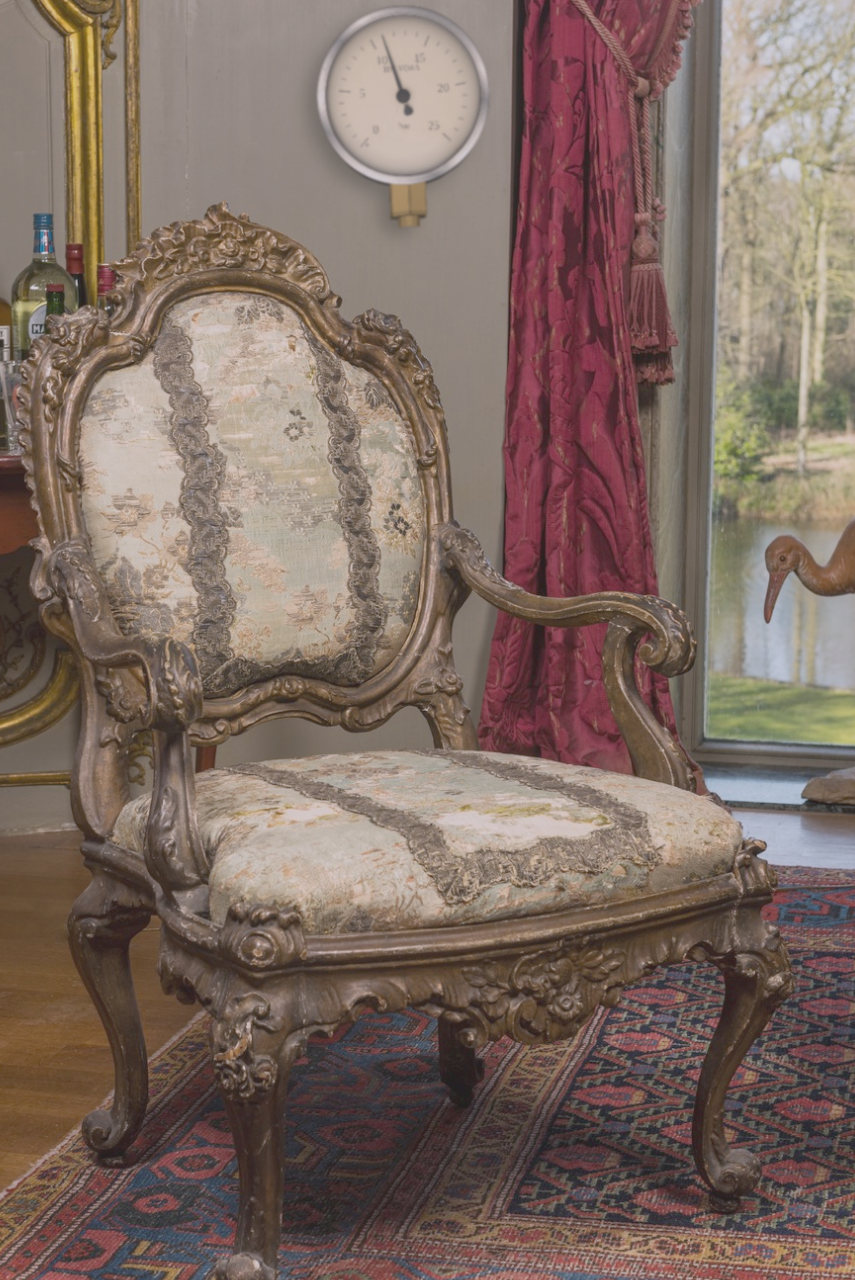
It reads 11 bar
